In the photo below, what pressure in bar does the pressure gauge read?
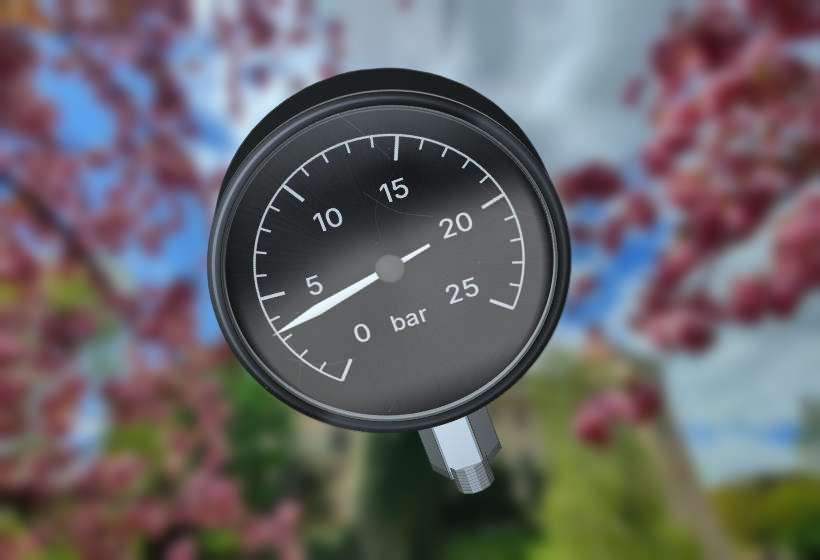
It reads 3.5 bar
